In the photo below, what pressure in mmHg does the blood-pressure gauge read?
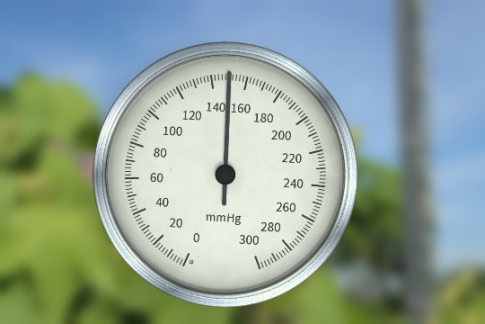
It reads 150 mmHg
